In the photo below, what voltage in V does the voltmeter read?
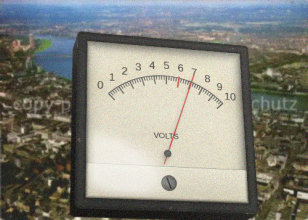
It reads 7 V
